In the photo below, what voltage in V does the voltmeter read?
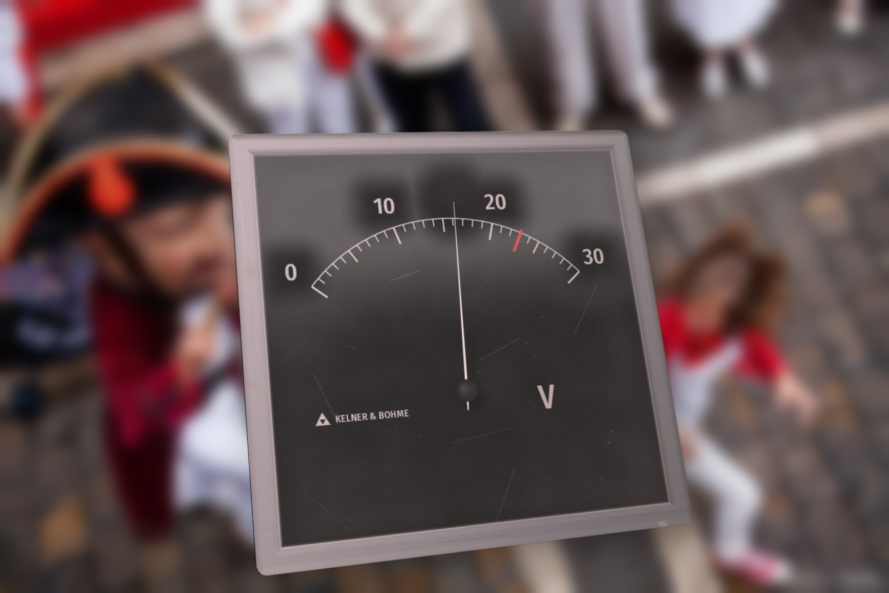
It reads 16 V
